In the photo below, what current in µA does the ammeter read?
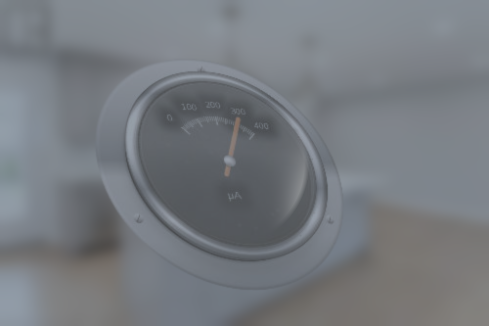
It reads 300 µA
